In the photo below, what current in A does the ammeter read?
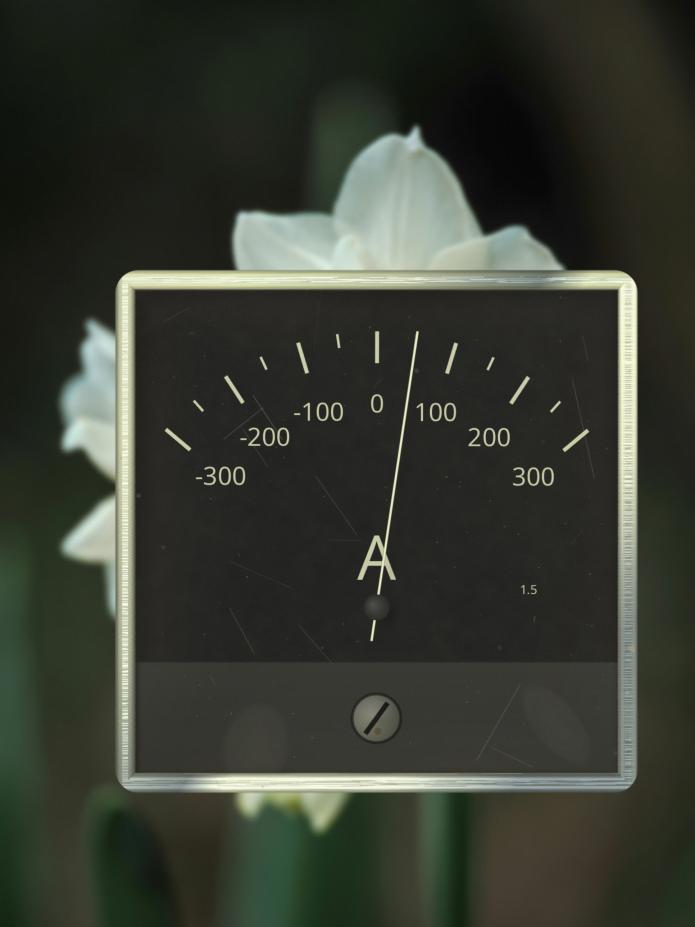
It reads 50 A
